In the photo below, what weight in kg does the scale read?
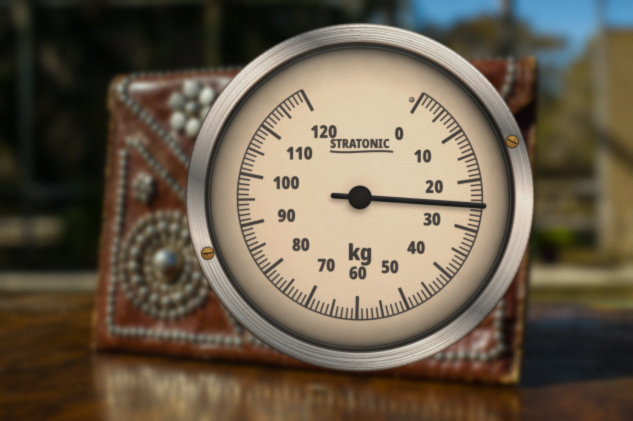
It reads 25 kg
